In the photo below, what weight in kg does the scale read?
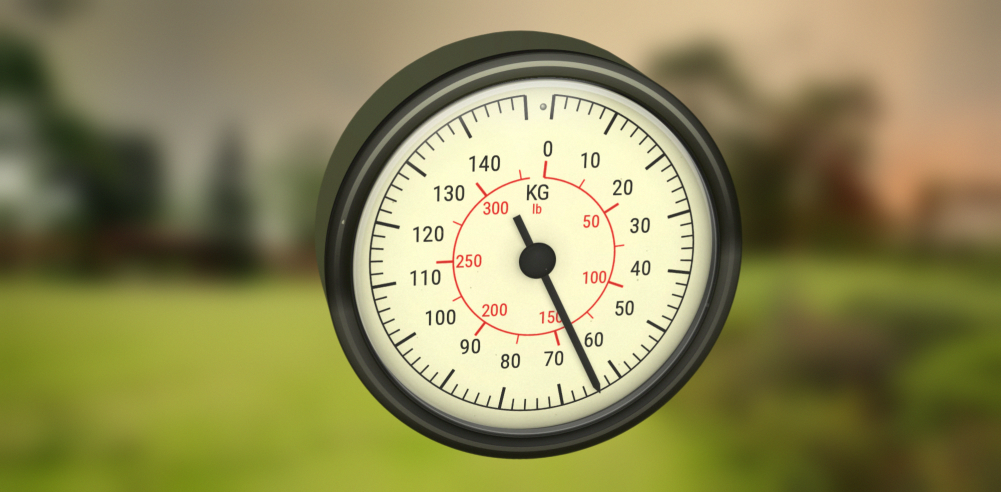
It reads 64 kg
